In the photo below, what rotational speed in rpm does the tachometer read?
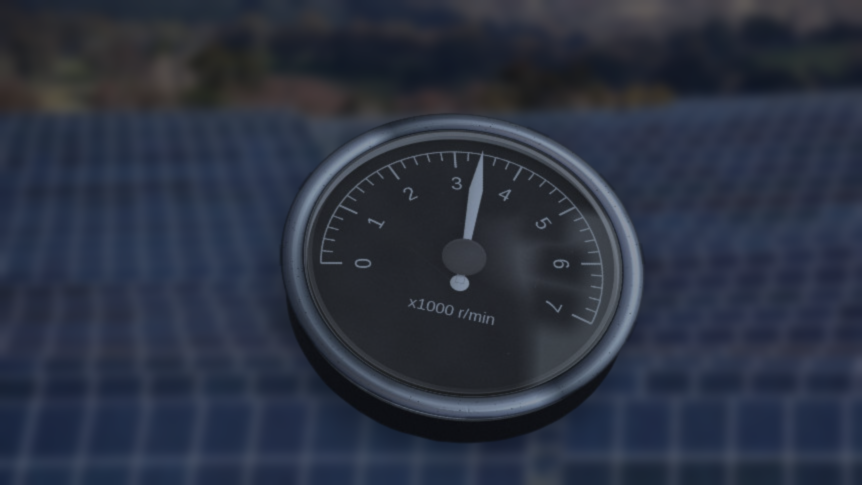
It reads 3400 rpm
